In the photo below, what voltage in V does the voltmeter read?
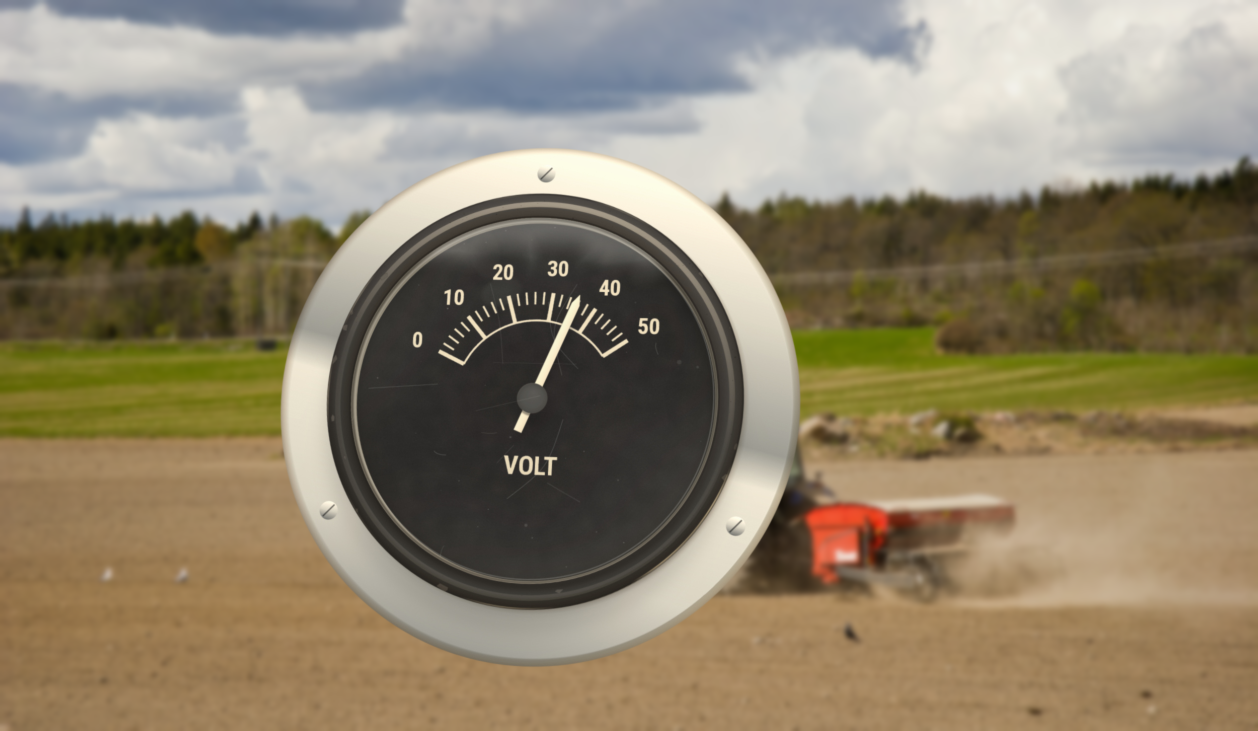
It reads 36 V
